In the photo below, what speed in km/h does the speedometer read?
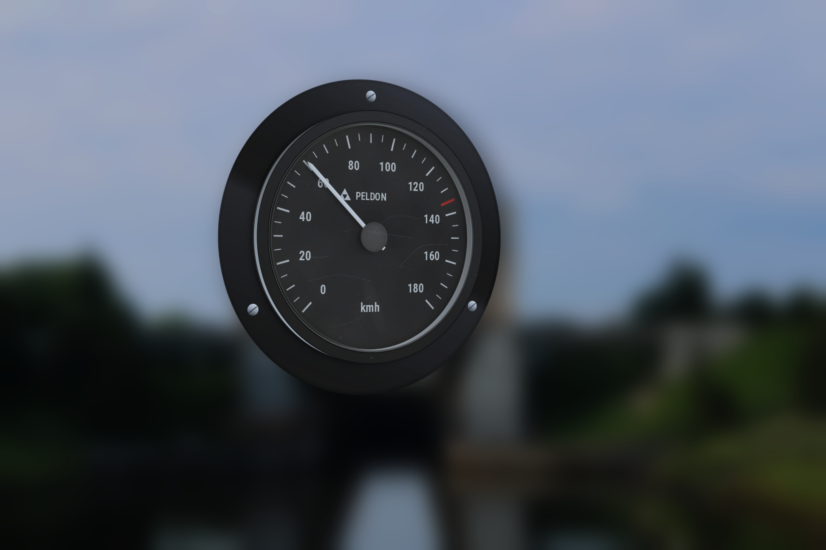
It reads 60 km/h
